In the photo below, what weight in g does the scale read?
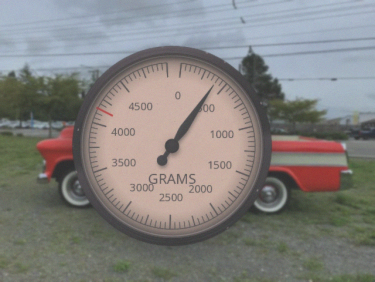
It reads 400 g
